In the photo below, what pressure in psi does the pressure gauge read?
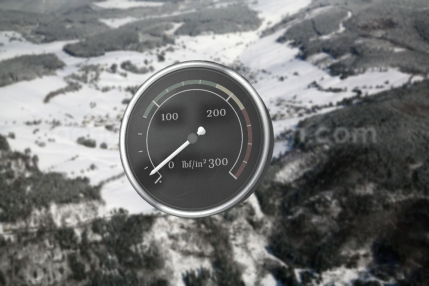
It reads 10 psi
